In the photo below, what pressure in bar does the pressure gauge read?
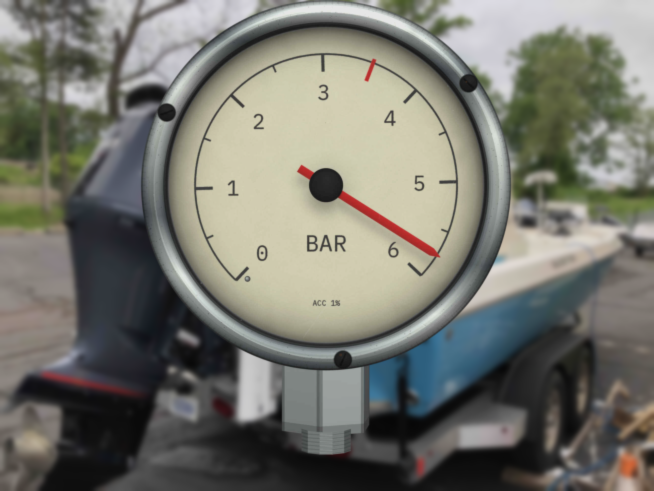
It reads 5.75 bar
